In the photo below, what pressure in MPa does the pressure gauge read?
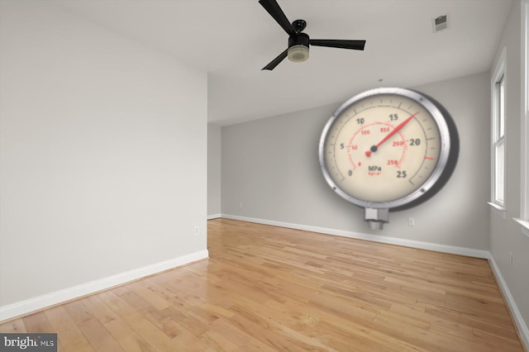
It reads 17 MPa
